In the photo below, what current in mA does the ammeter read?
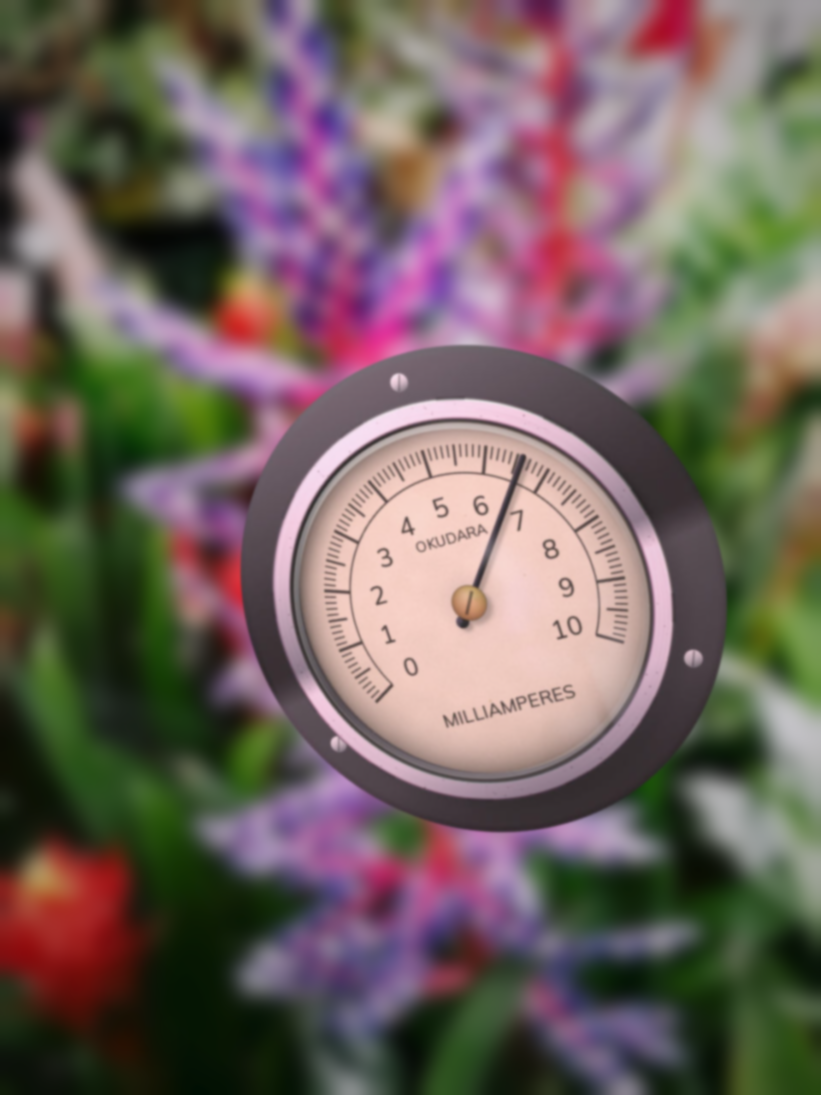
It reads 6.6 mA
